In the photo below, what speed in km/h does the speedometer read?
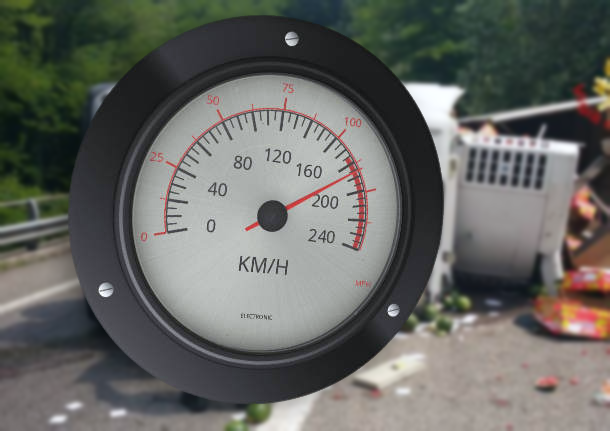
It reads 185 km/h
